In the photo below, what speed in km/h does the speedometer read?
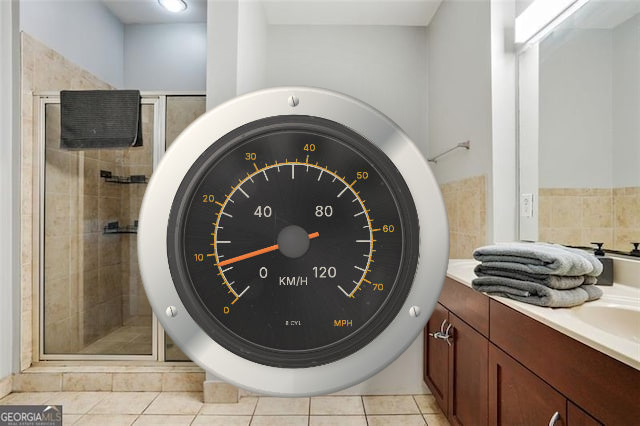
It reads 12.5 km/h
